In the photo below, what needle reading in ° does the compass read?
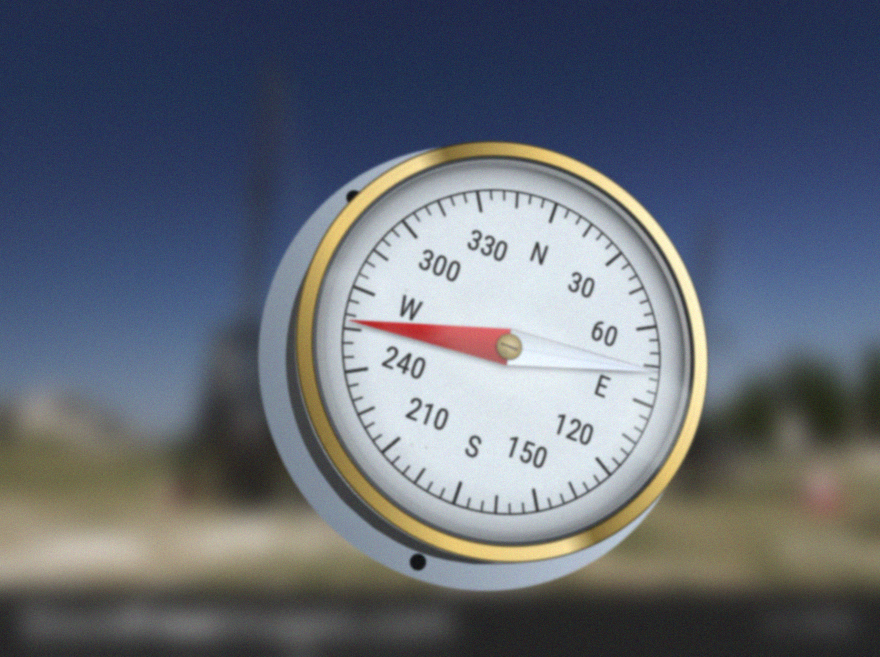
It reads 257.5 °
